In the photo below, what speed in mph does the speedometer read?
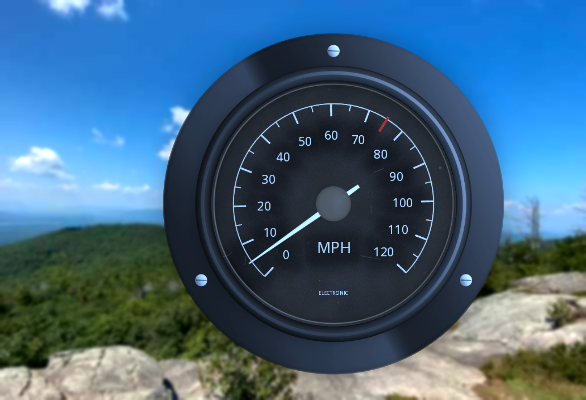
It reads 5 mph
